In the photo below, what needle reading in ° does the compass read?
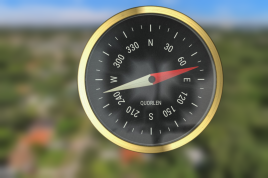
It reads 75 °
